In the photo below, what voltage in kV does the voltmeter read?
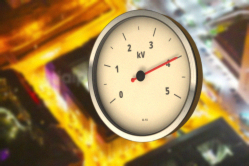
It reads 4 kV
